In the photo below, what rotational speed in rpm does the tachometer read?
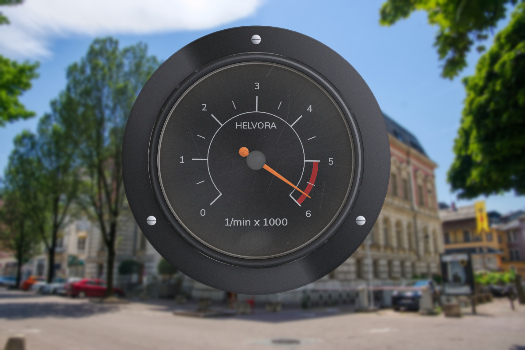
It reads 5750 rpm
